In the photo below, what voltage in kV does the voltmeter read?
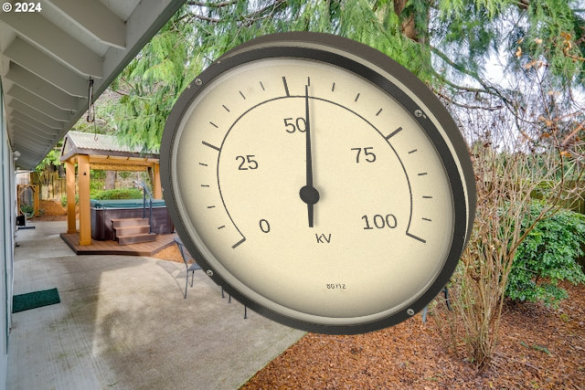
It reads 55 kV
